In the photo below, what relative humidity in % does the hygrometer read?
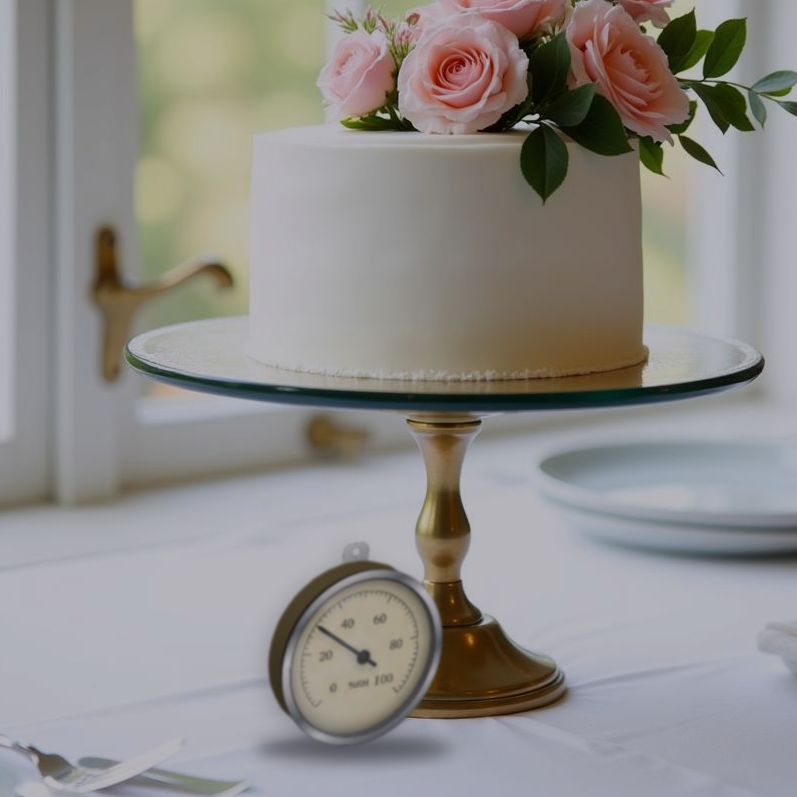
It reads 30 %
